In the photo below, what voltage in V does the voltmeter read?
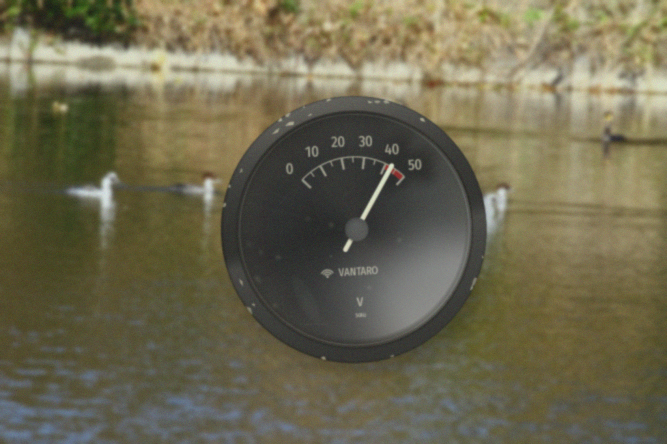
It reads 42.5 V
